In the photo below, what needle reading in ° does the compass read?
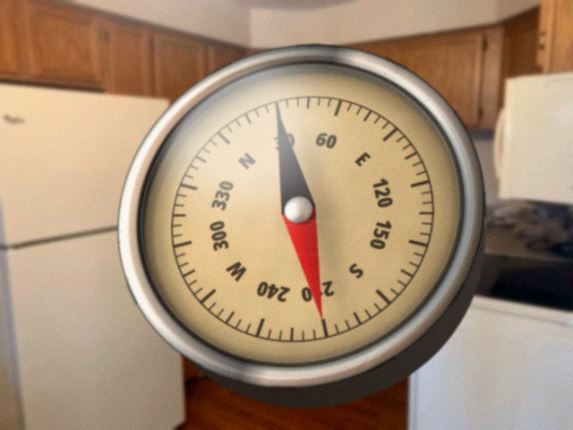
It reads 210 °
